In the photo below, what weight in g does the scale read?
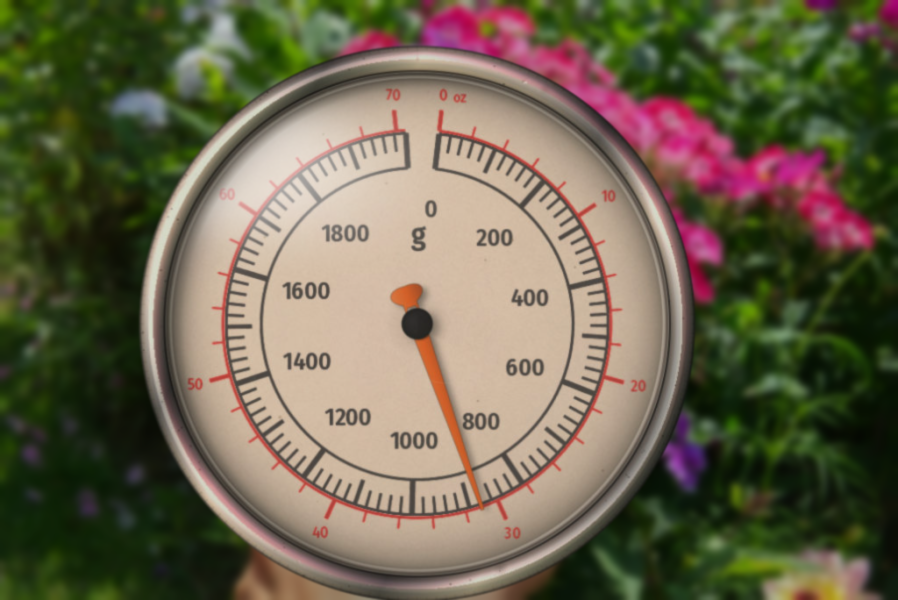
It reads 880 g
